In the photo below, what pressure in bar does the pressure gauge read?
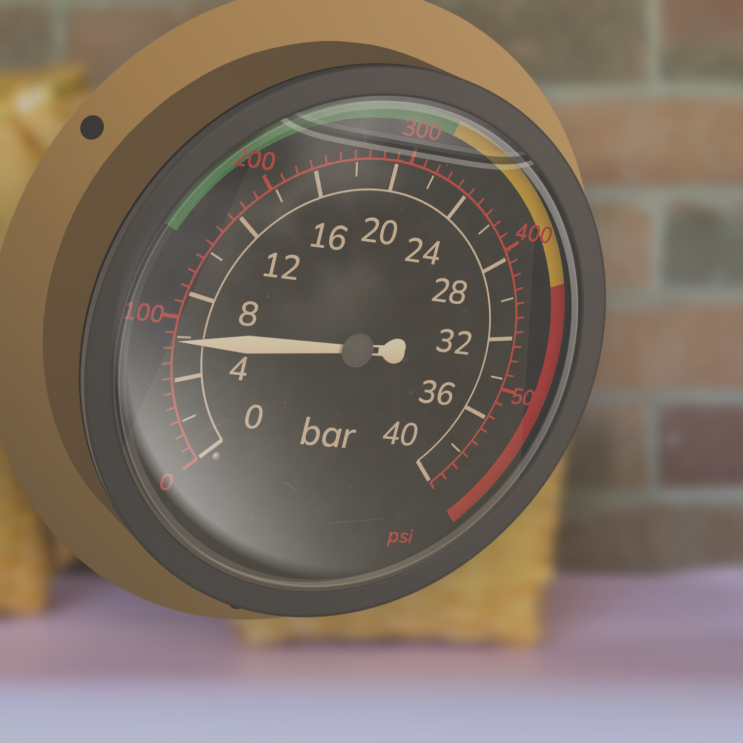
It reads 6 bar
